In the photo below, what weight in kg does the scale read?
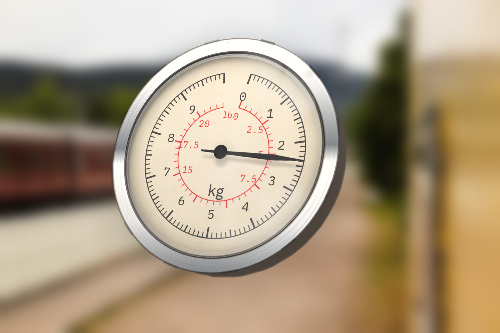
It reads 2.4 kg
